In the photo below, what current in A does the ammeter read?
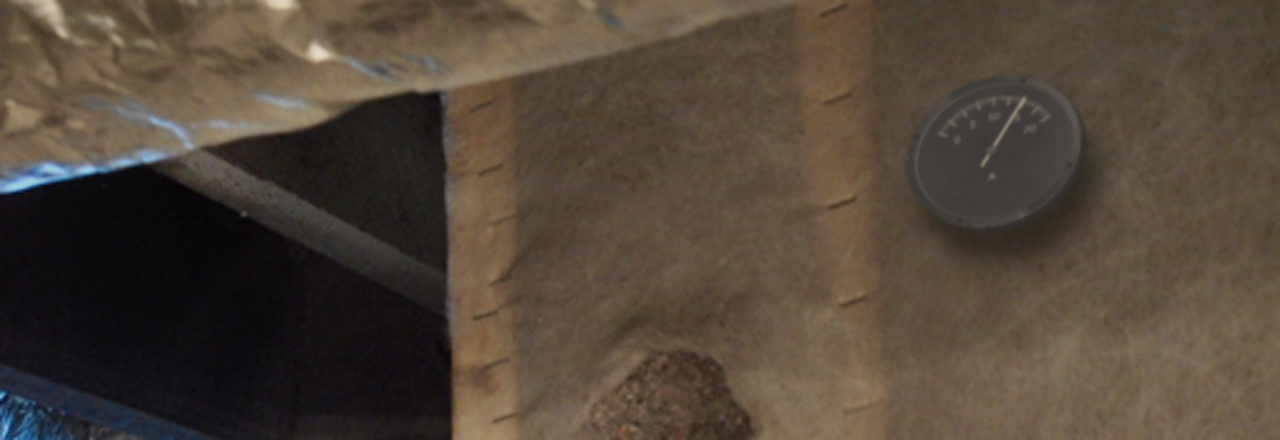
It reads 15 A
